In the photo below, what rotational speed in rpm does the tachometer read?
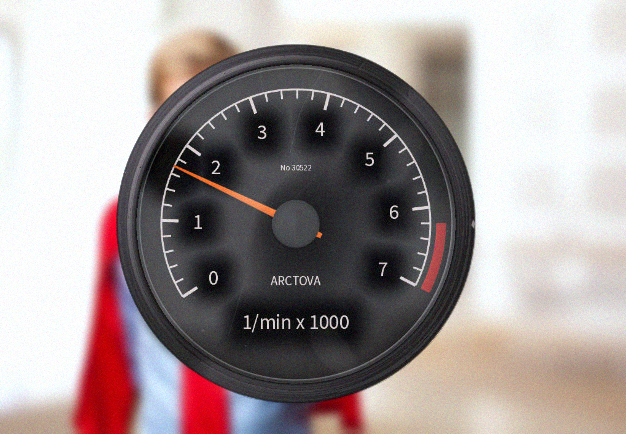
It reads 1700 rpm
